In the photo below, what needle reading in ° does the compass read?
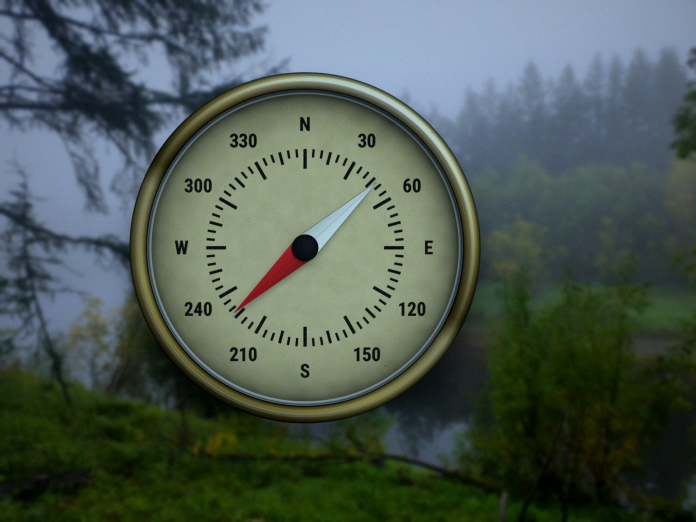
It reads 227.5 °
